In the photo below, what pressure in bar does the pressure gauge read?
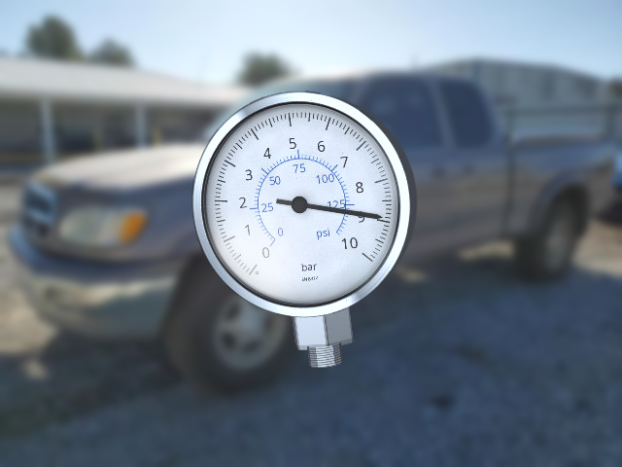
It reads 8.9 bar
